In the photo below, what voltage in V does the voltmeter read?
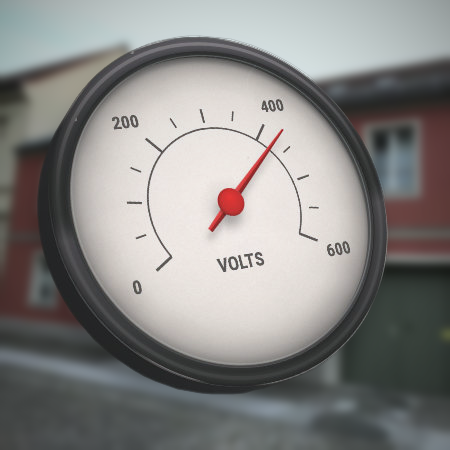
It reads 425 V
